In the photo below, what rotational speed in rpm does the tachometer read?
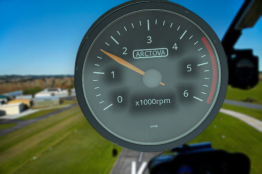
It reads 1600 rpm
